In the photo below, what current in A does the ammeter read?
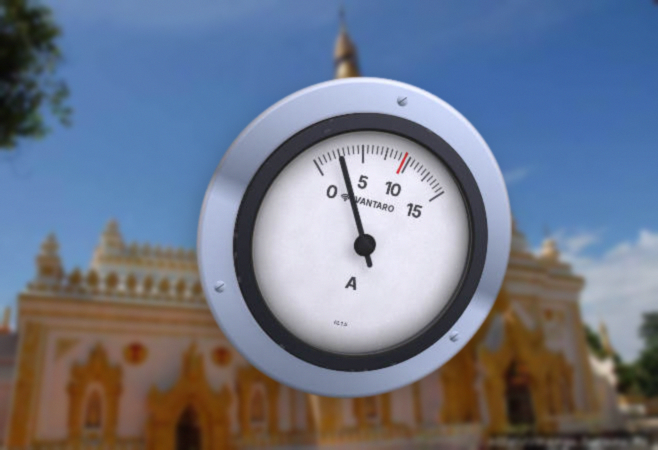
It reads 2.5 A
